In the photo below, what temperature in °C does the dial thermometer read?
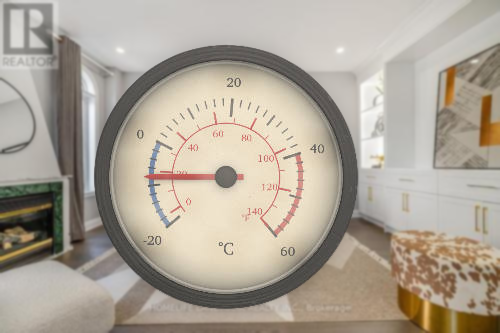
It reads -8 °C
